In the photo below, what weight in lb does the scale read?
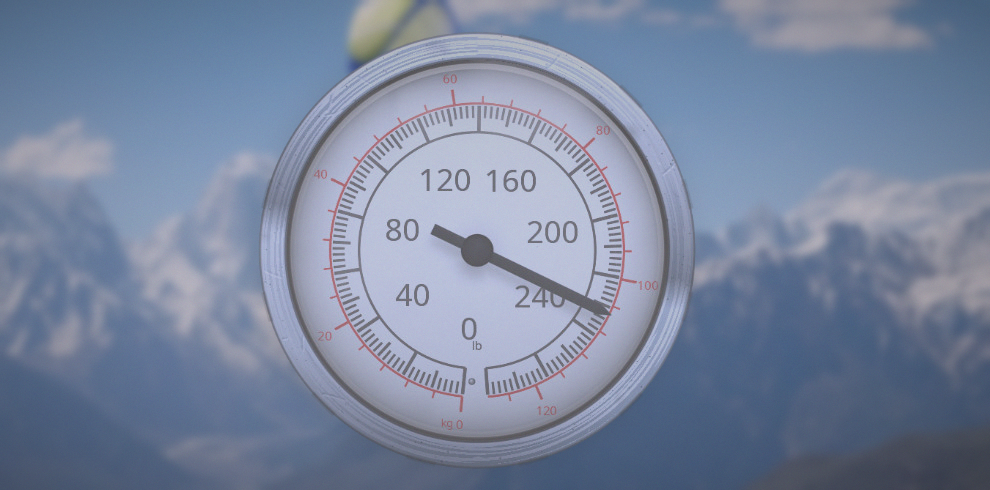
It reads 232 lb
